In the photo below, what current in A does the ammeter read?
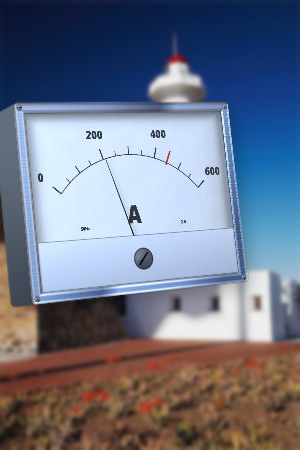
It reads 200 A
